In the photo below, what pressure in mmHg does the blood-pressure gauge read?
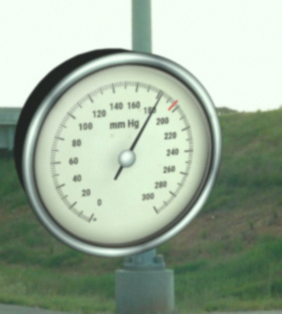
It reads 180 mmHg
